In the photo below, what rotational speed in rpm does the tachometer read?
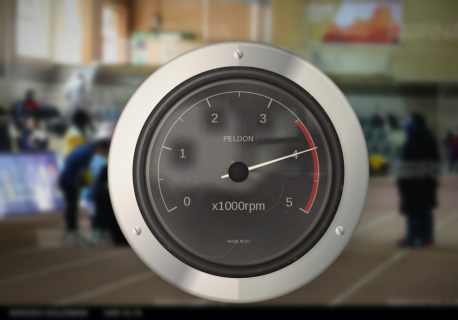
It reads 4000 rpm
